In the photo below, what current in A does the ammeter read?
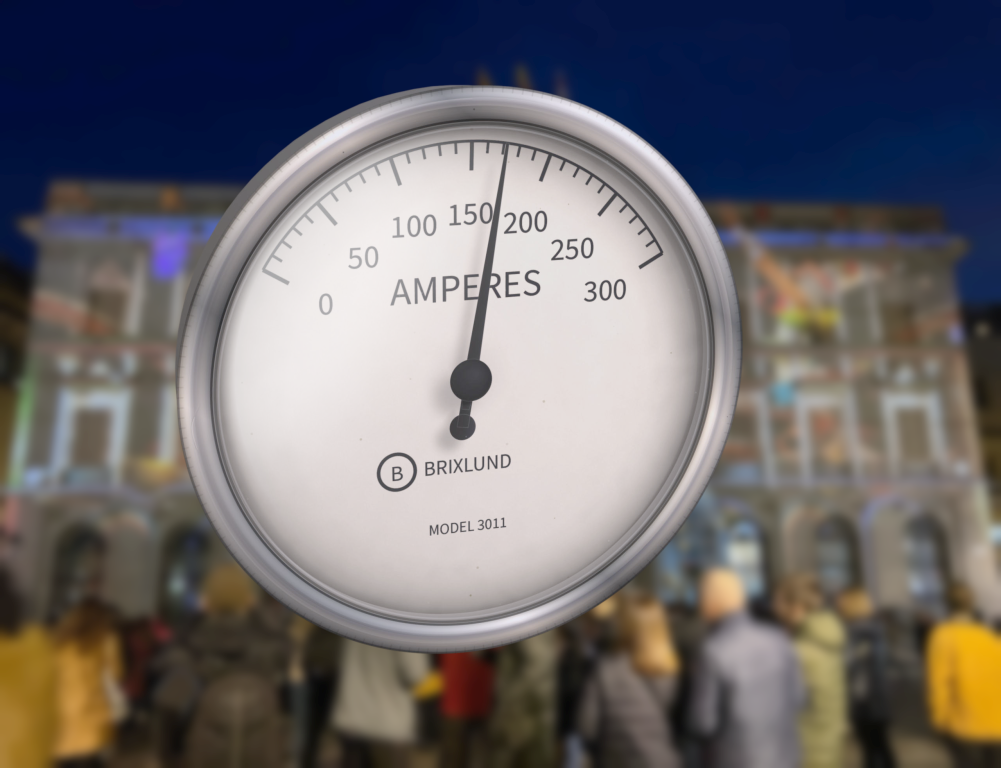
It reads 170 A
